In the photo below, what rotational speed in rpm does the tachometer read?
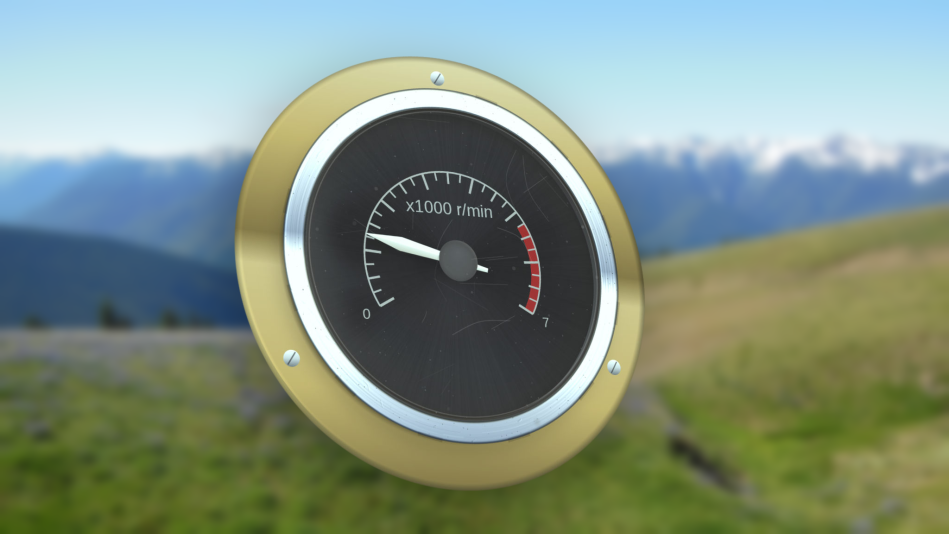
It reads 1250 rpm
